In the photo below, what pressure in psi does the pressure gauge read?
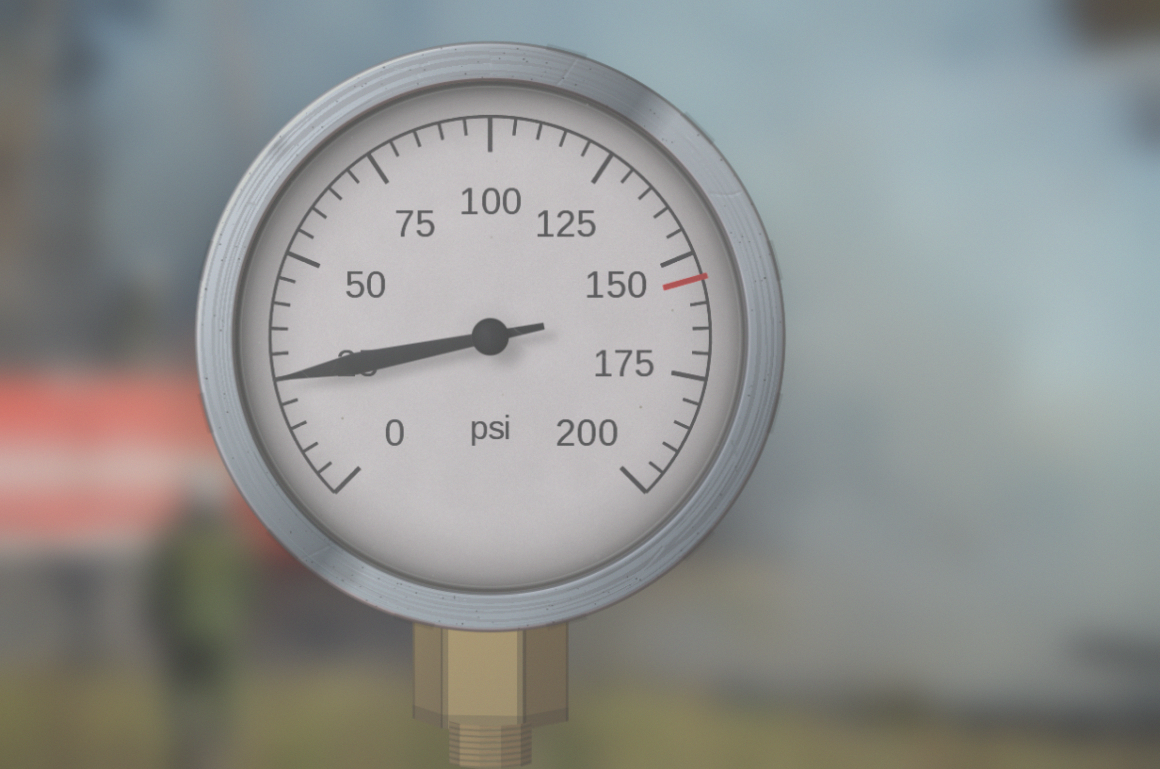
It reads 25 psi
